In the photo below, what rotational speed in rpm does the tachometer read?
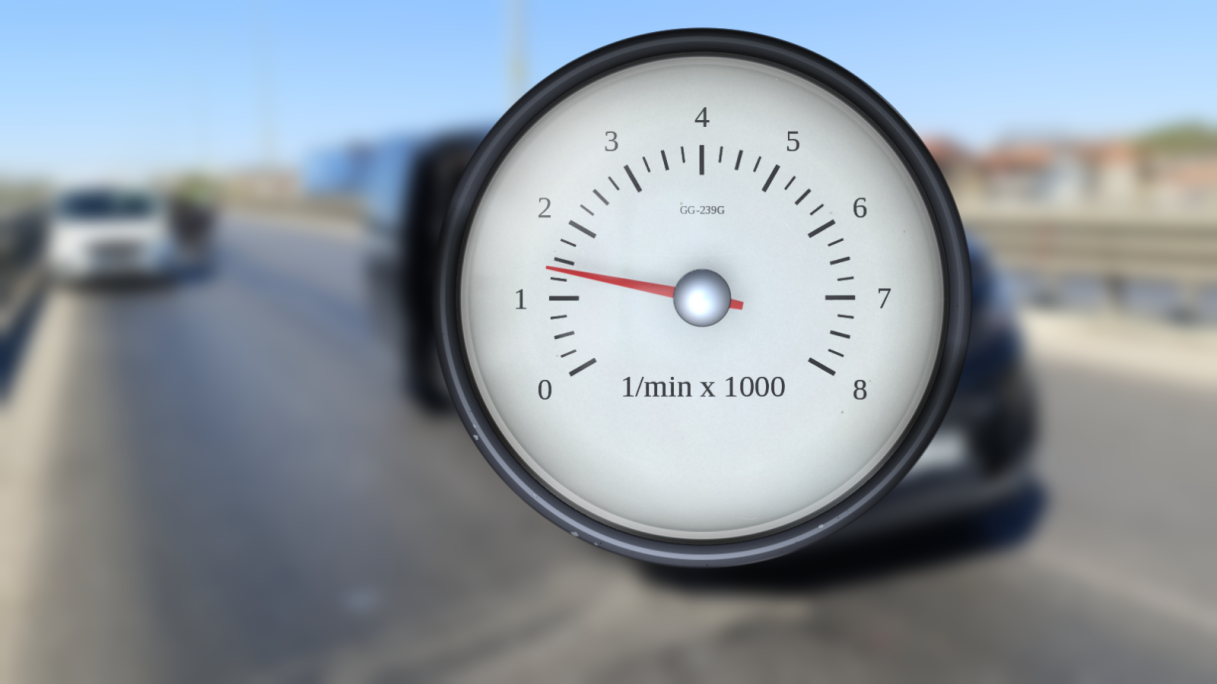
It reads 1375 rpm
